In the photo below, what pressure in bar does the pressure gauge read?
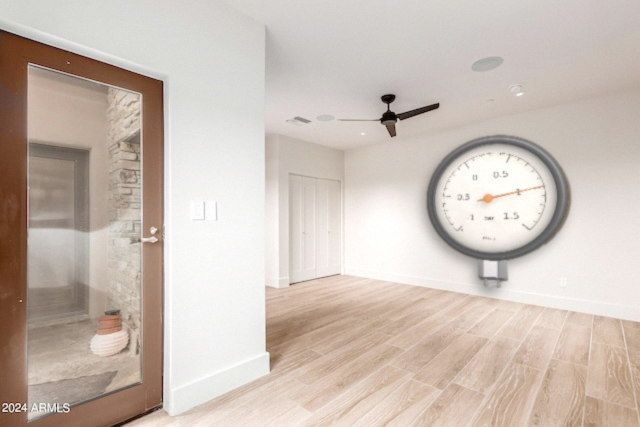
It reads 1 bar
